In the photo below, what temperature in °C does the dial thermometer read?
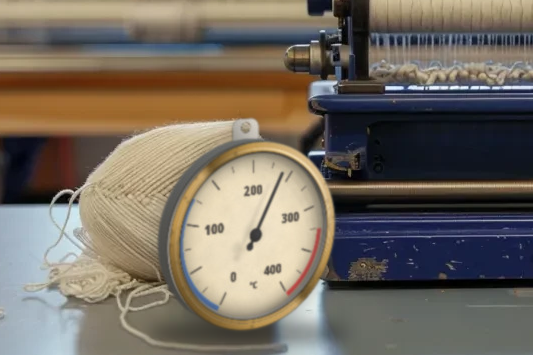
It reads 237.5 °C
